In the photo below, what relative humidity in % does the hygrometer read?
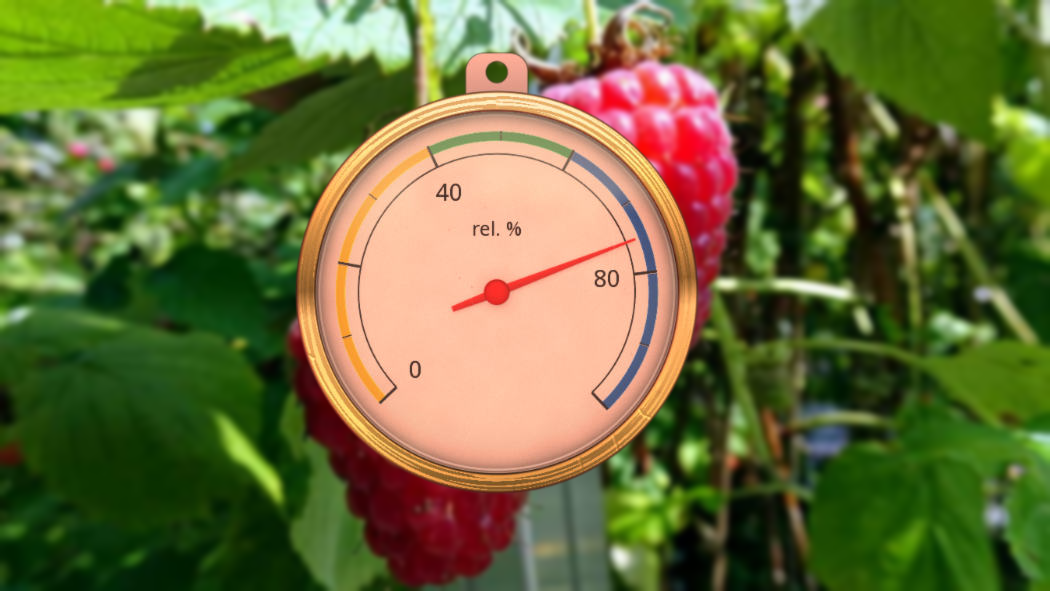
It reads 75 %
